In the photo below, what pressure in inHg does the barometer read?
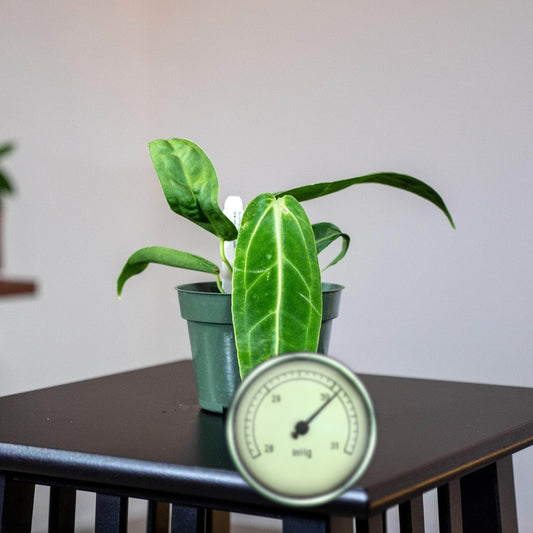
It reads 30.1 inHg
